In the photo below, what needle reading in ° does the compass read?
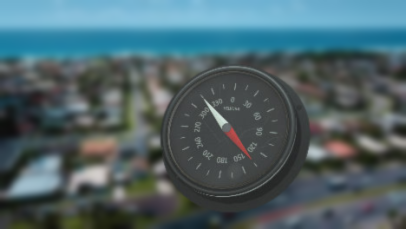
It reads 135 °
